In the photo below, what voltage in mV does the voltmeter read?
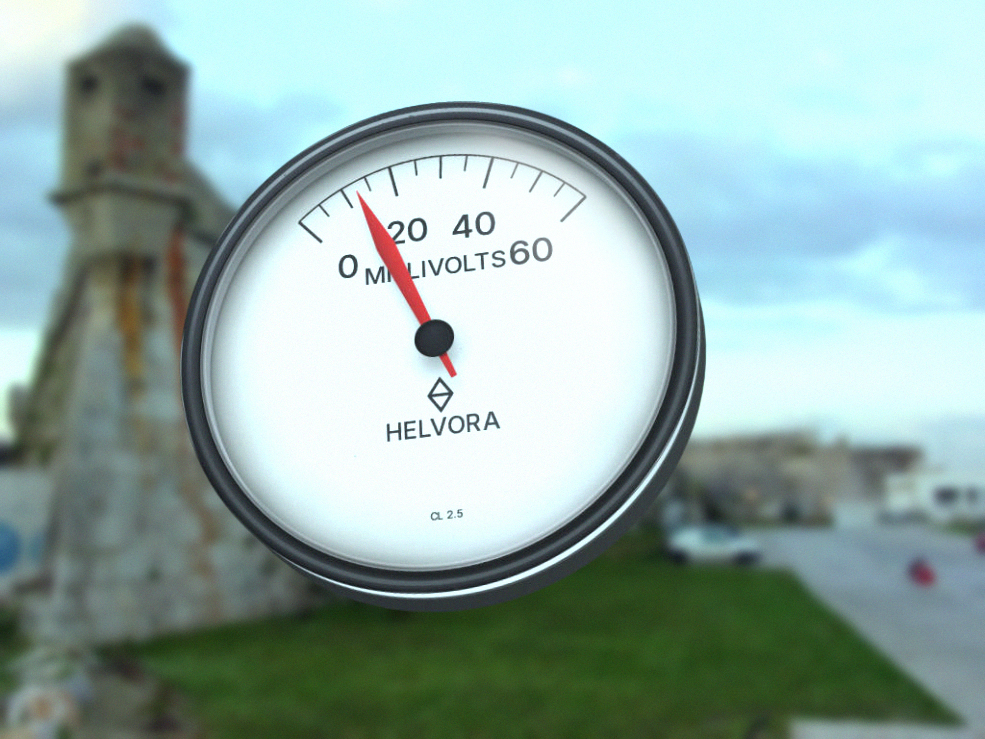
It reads 12.5 mV
